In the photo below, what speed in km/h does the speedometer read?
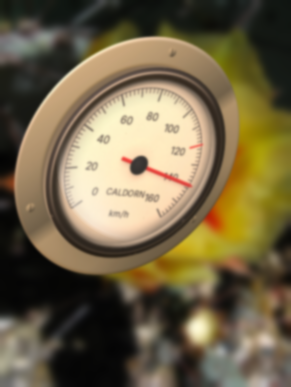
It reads 140 km/h
